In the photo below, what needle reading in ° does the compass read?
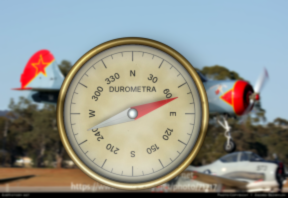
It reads 70 °
